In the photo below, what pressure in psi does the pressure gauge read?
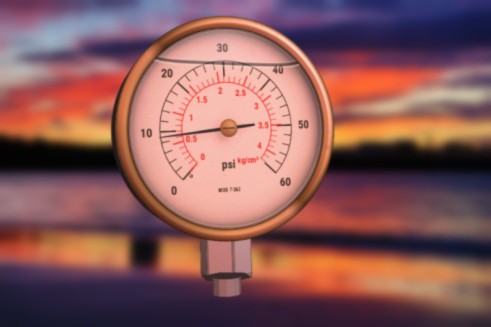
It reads 9 psi
